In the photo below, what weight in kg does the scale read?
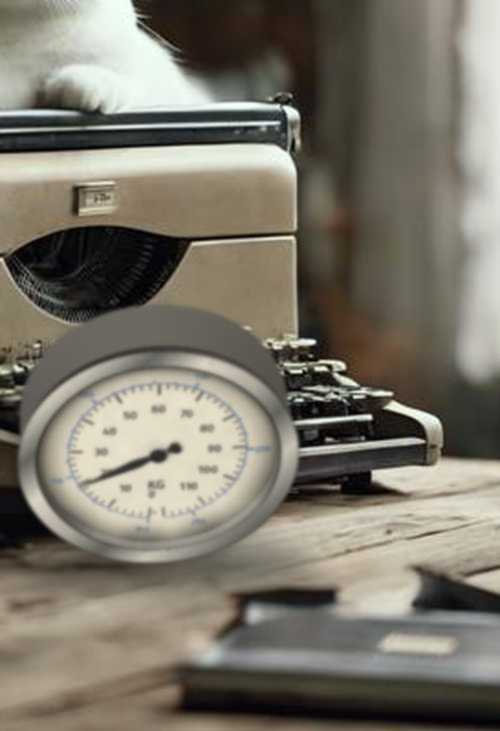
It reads 20 kg
